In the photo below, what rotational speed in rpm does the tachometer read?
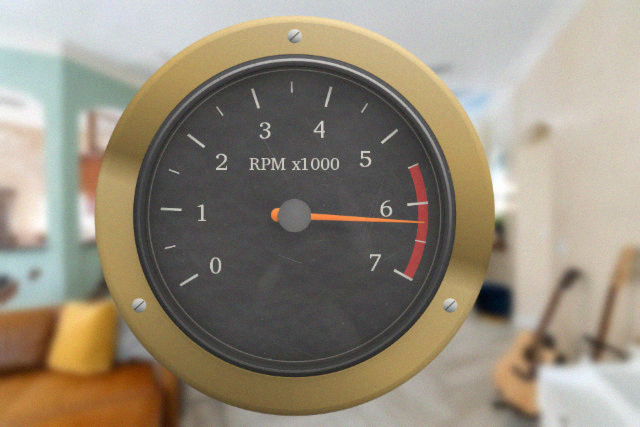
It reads 6250 rpm
